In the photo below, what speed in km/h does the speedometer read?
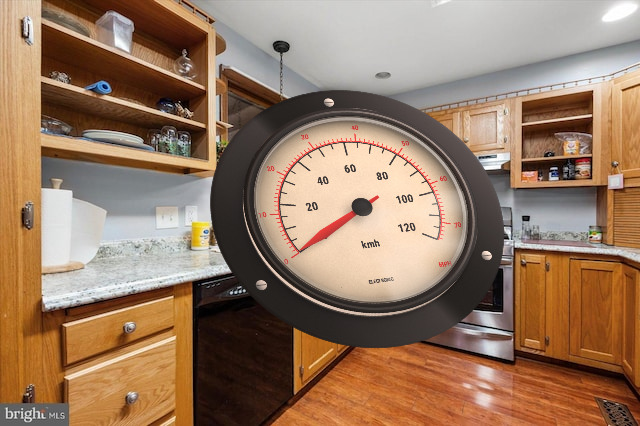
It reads 0 km/h
